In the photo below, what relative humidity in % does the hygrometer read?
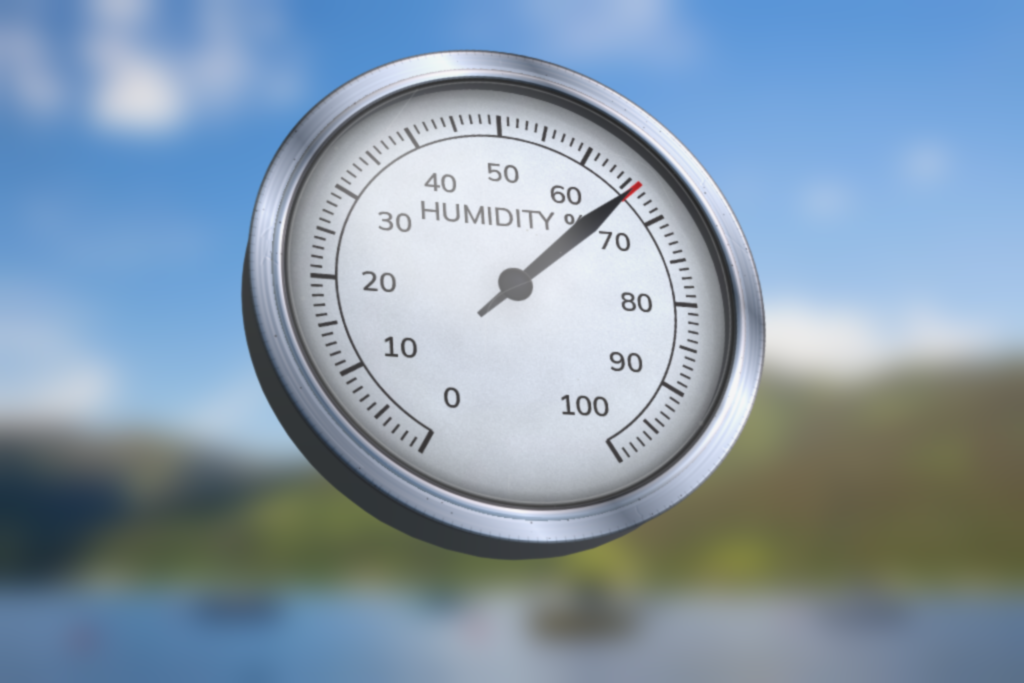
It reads 66 %
